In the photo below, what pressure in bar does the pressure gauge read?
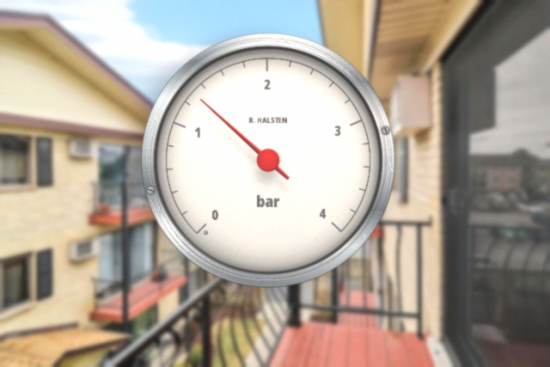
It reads 1.3 bar
